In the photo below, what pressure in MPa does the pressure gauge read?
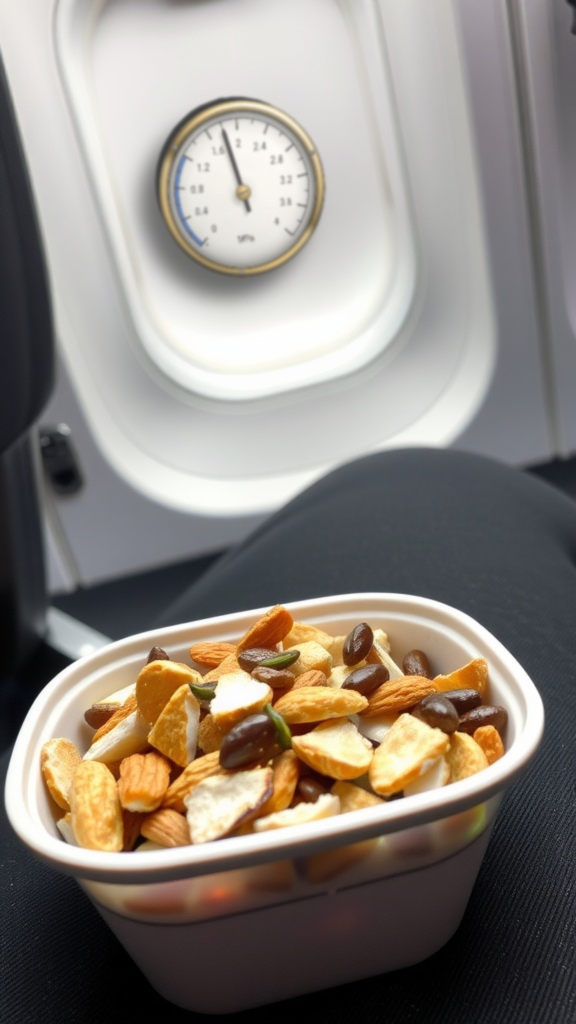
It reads 1.8 MPa
